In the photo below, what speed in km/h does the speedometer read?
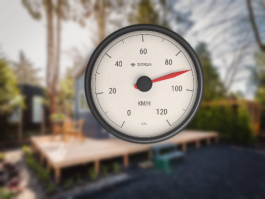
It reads 90 km/h
